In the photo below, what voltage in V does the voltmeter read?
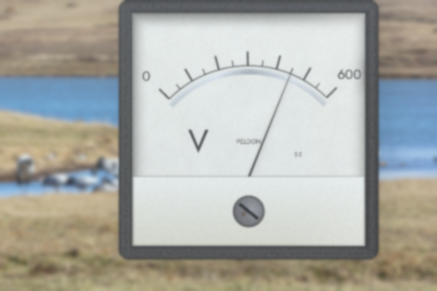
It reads 450 V
